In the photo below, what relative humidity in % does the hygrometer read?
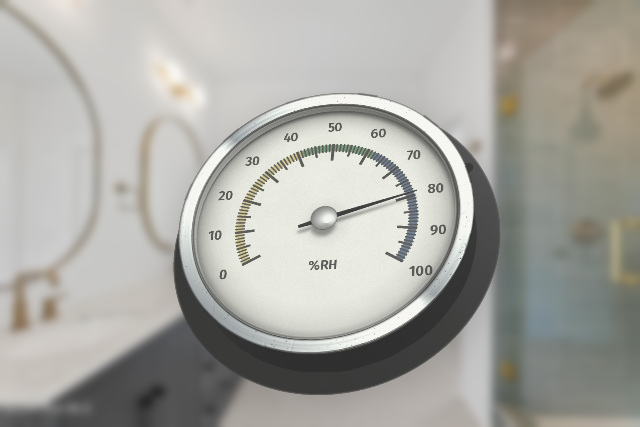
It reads 80 %
